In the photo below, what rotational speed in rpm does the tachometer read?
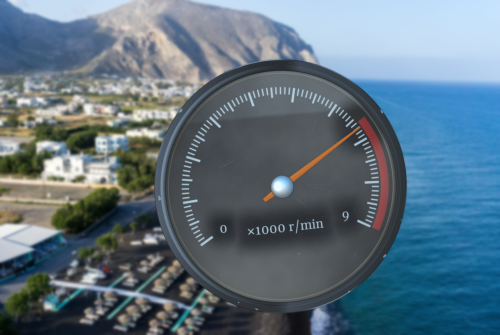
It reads 6700 rpm
